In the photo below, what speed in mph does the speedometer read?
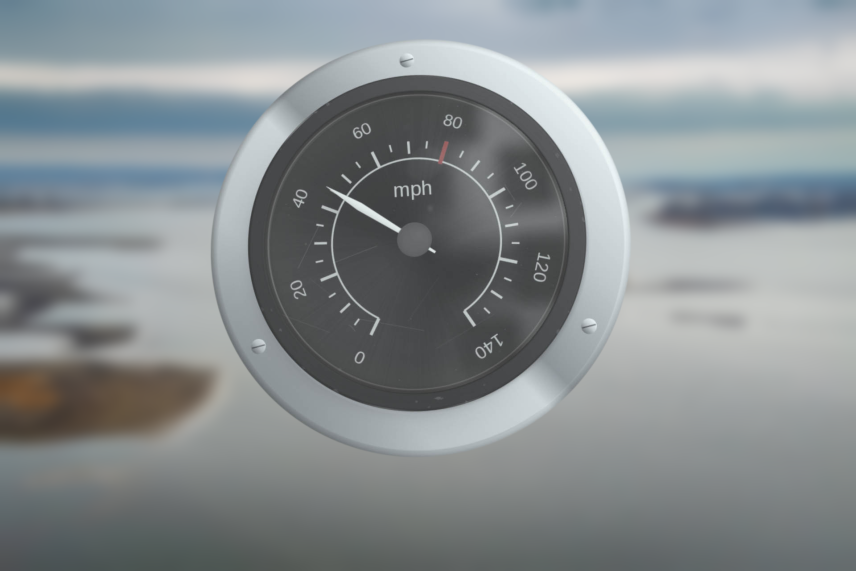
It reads 45 mph
